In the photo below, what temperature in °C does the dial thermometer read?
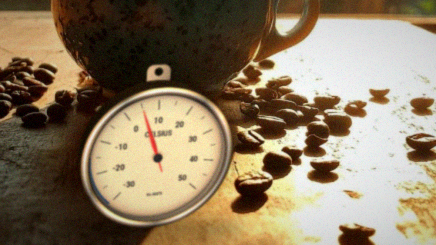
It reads 5 °C
